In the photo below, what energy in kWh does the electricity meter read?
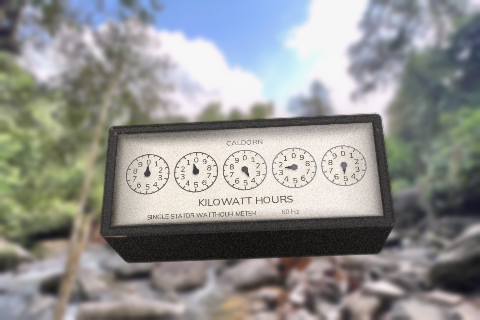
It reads 425 kWh
